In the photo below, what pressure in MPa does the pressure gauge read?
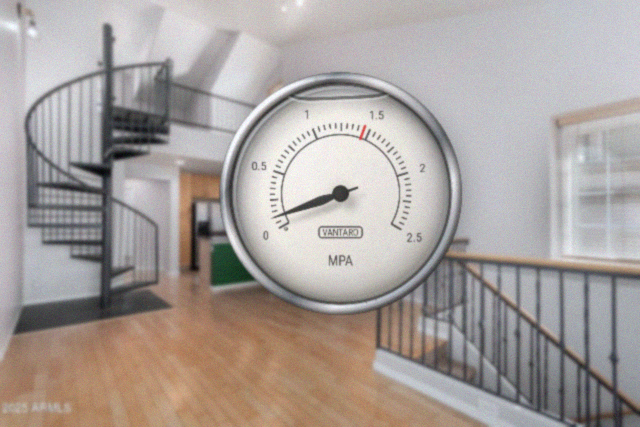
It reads 0.1 MPa
